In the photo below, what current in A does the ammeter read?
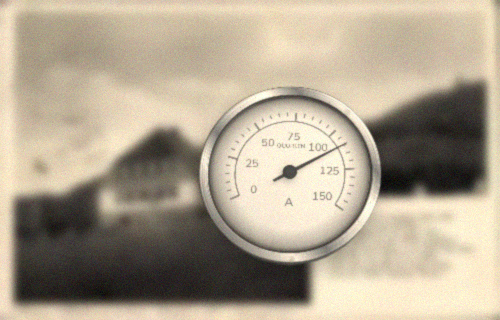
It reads 110 A
